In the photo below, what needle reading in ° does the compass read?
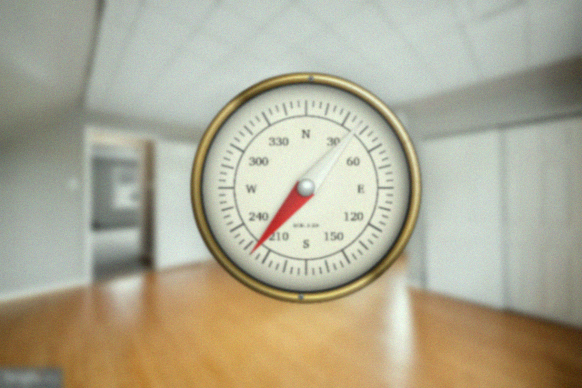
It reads 220 °
